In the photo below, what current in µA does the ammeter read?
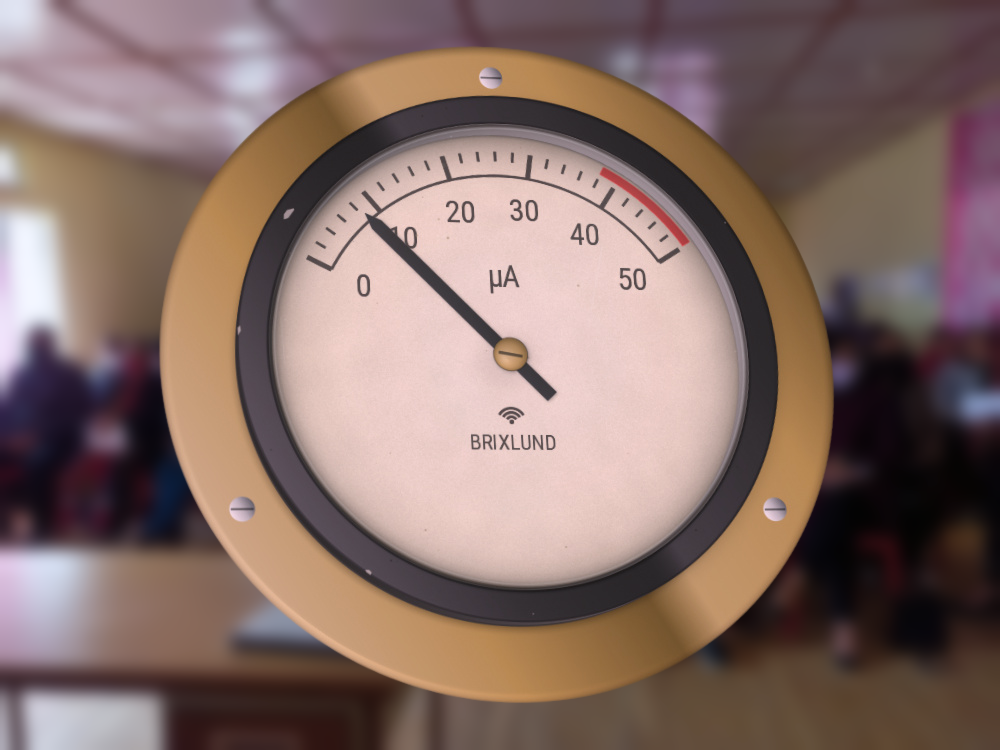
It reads 8 µA
